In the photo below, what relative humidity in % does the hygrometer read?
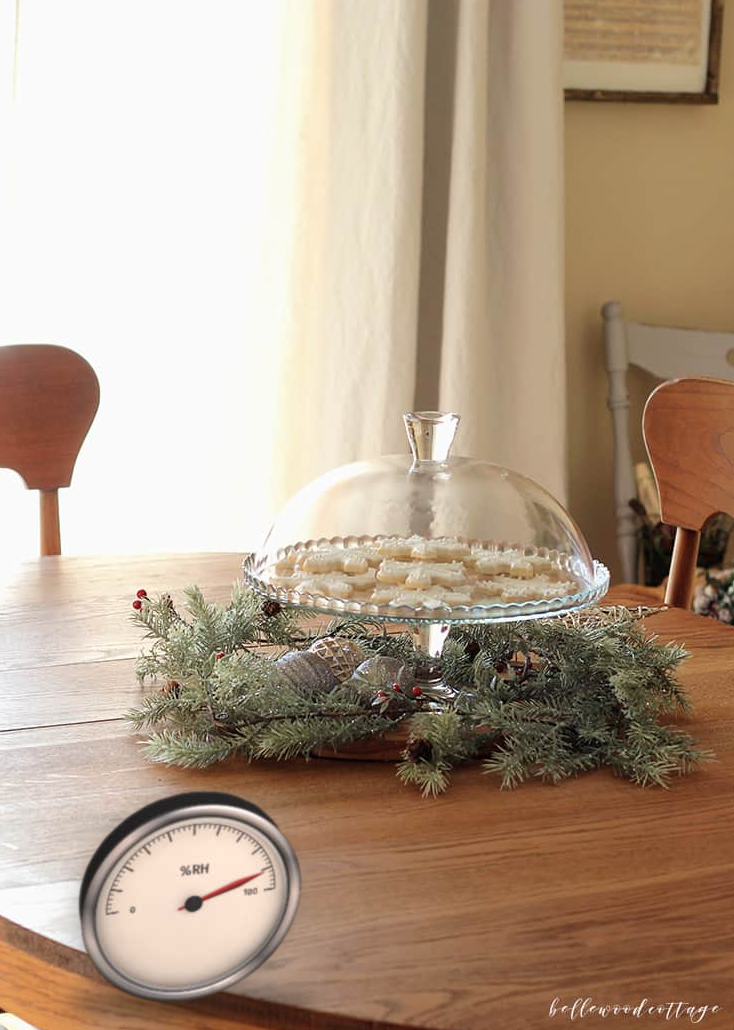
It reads 90 %
